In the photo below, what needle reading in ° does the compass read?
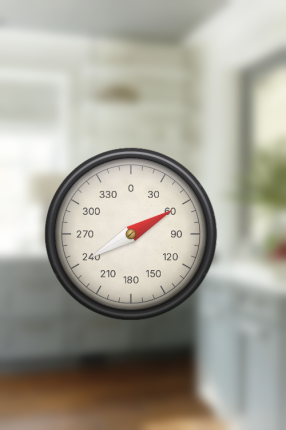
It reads 60 °
